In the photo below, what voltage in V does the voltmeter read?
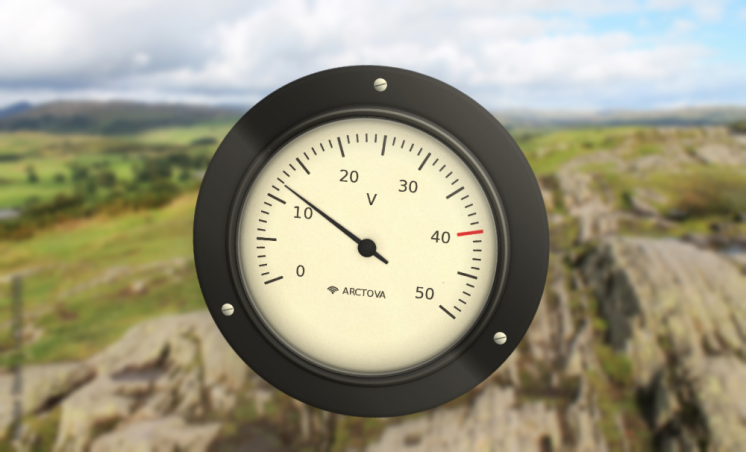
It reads 12 V
